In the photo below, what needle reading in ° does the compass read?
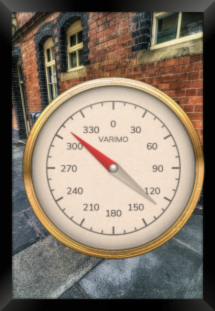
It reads 310 °
